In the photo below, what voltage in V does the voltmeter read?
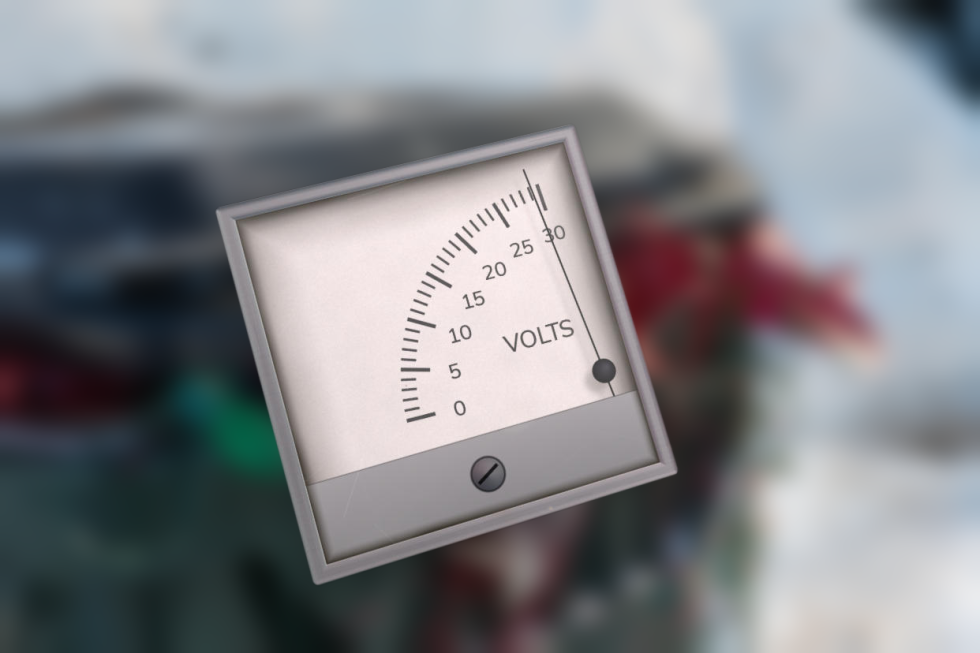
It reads 29 V
